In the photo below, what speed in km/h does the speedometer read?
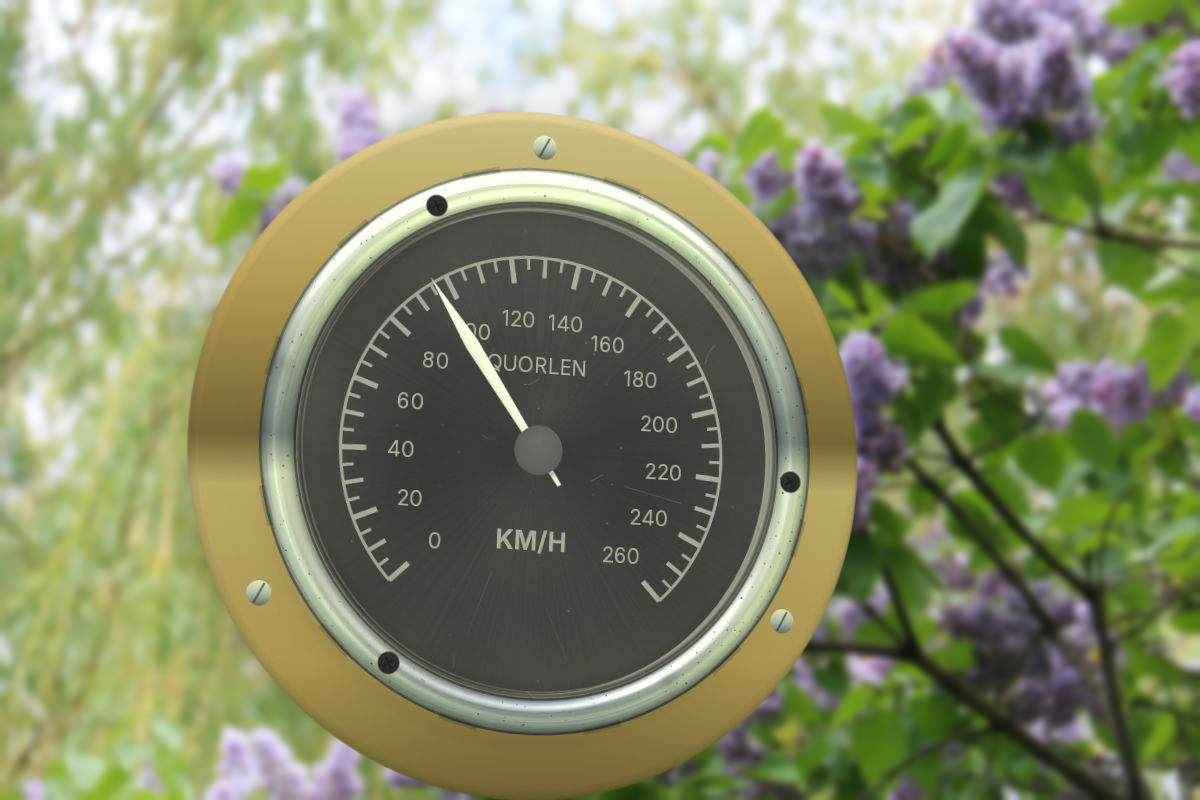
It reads 95 km/h
